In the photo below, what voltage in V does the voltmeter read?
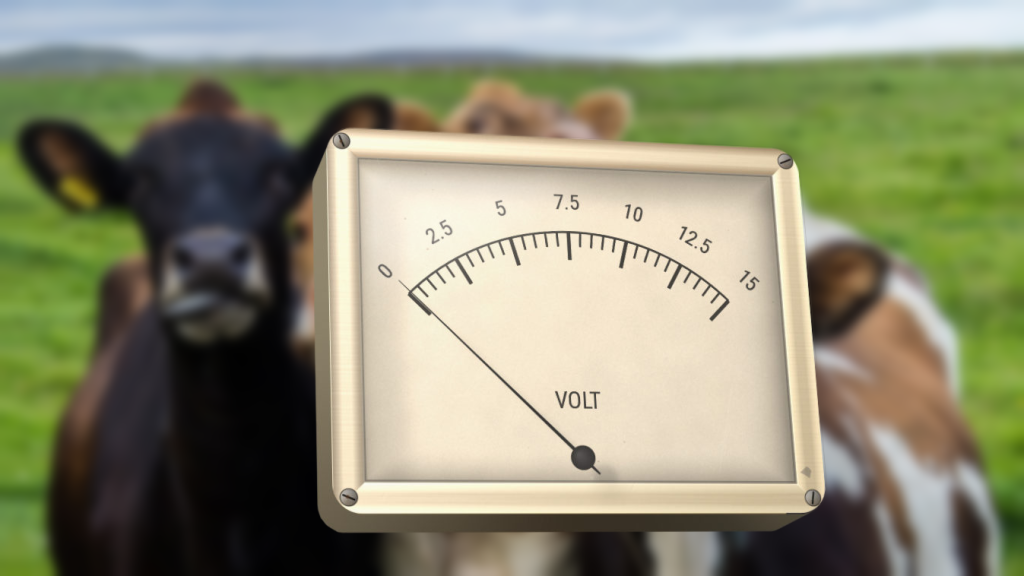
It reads 0 V
